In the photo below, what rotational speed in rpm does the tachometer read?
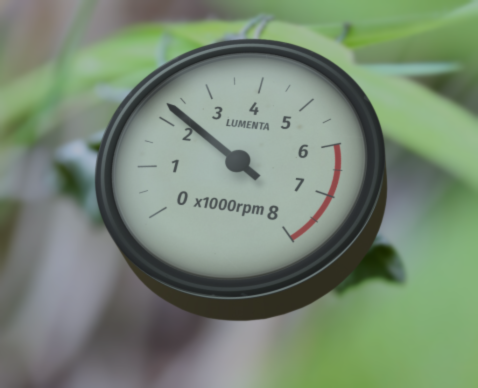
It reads 2250 rpm
